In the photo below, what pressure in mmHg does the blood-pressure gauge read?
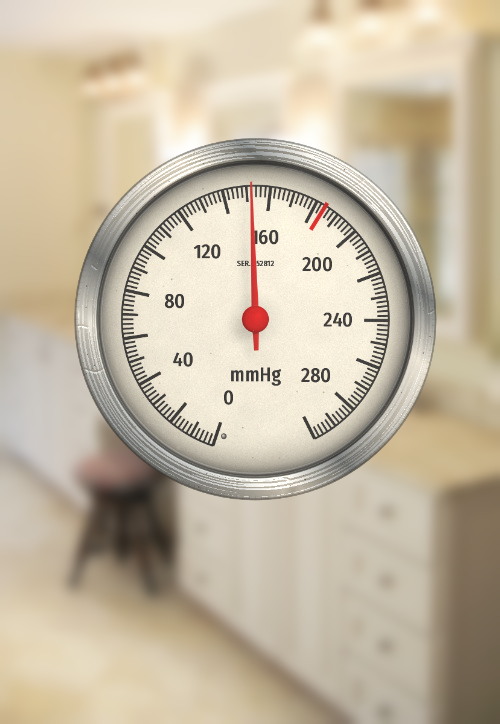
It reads 152 mmHg
